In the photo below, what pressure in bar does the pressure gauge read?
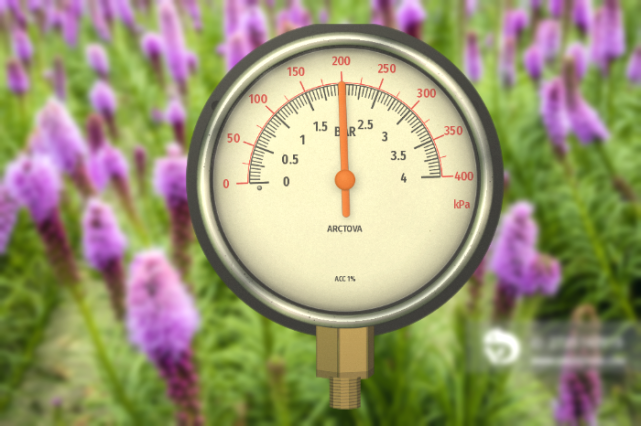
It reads 2 bar
